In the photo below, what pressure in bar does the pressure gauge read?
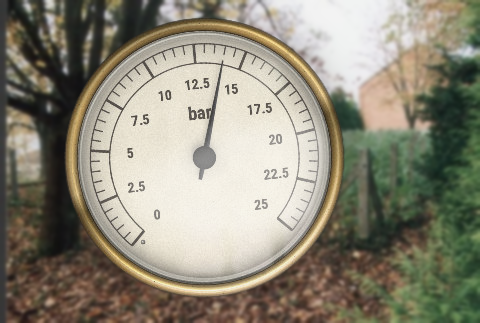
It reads 14 bar
